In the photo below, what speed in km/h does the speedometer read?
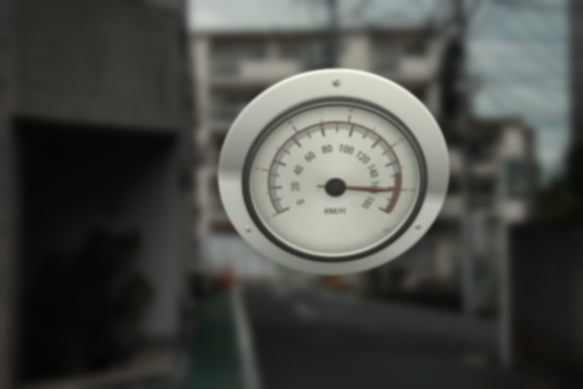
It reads 160 km/h
